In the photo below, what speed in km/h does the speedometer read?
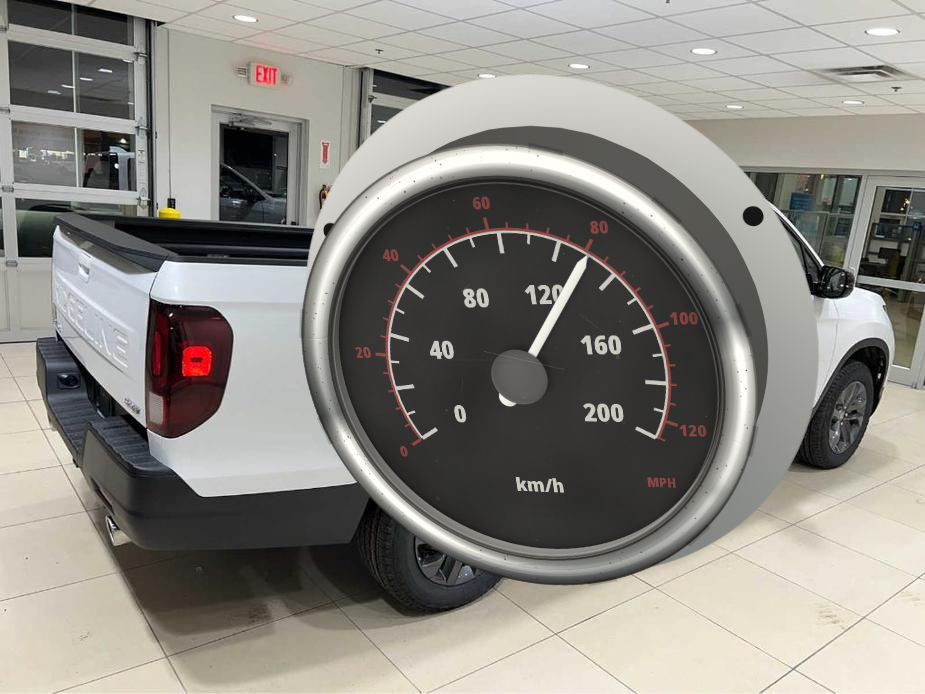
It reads 130 km/h
